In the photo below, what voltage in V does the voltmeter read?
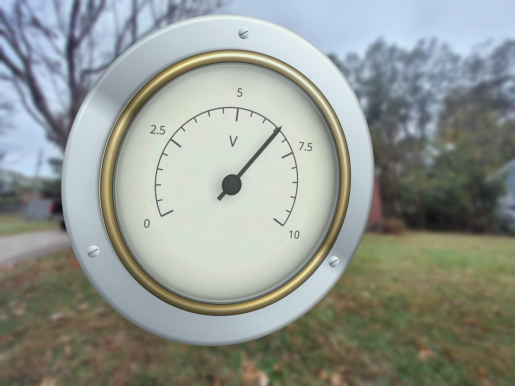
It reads 6.5 V
